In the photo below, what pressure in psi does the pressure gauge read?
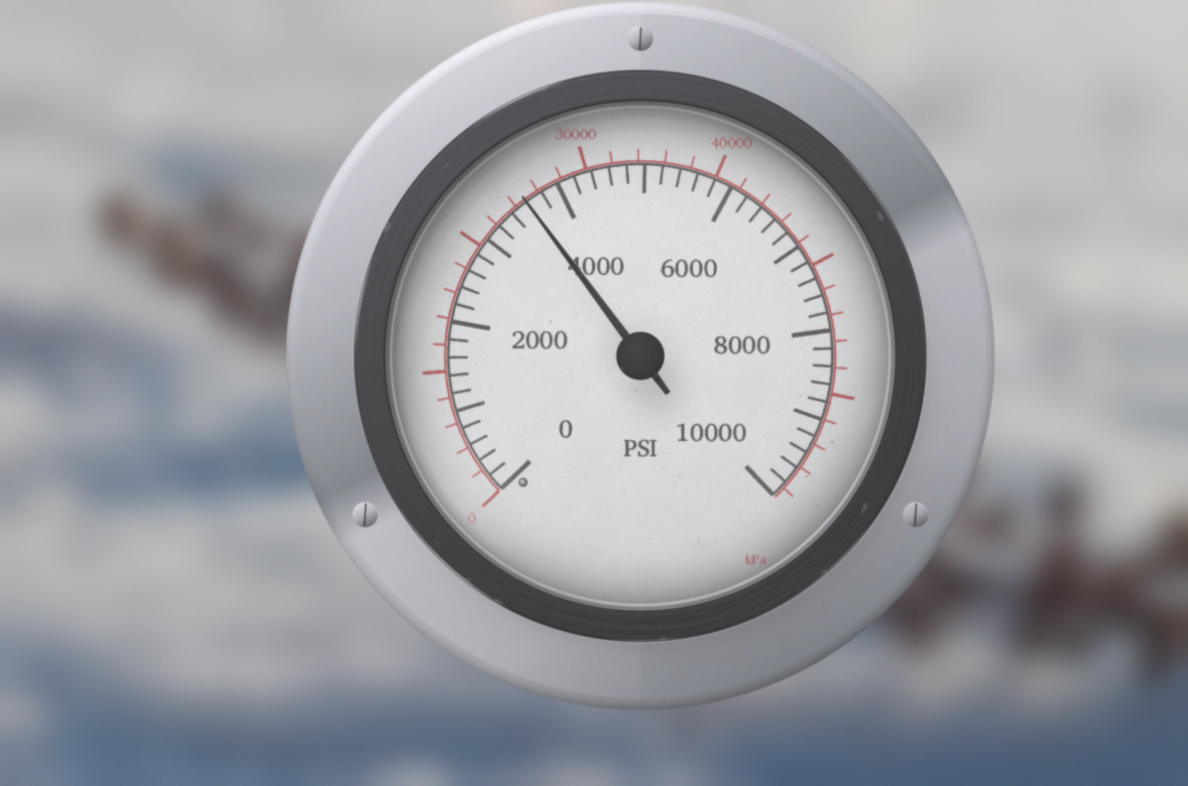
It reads 3600 psi
